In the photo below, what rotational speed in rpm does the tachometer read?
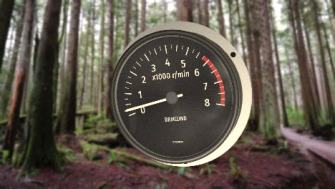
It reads 250 rpm
